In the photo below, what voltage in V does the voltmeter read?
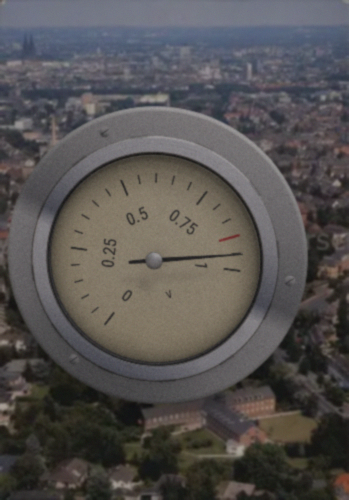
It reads 0.95 V
